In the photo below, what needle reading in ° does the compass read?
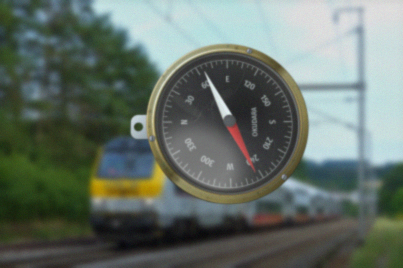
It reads 245 °
